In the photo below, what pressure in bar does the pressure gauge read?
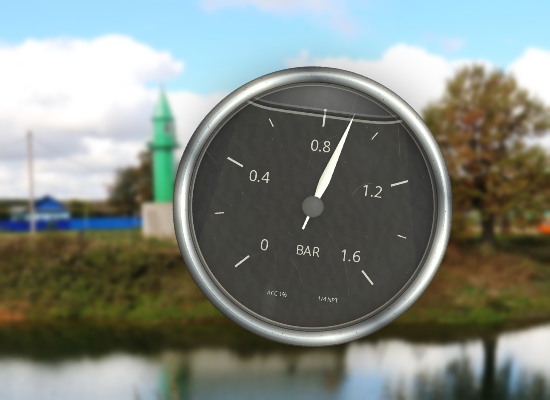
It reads 0.9 bar
